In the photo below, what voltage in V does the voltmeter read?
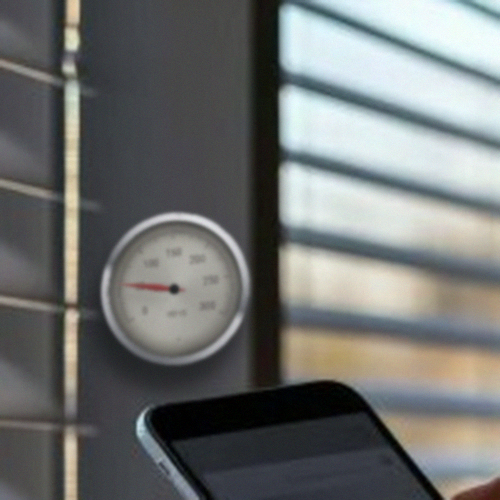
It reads 50 V
